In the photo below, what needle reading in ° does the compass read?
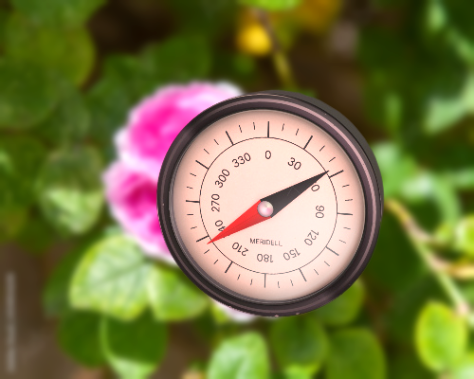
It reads 235 °
